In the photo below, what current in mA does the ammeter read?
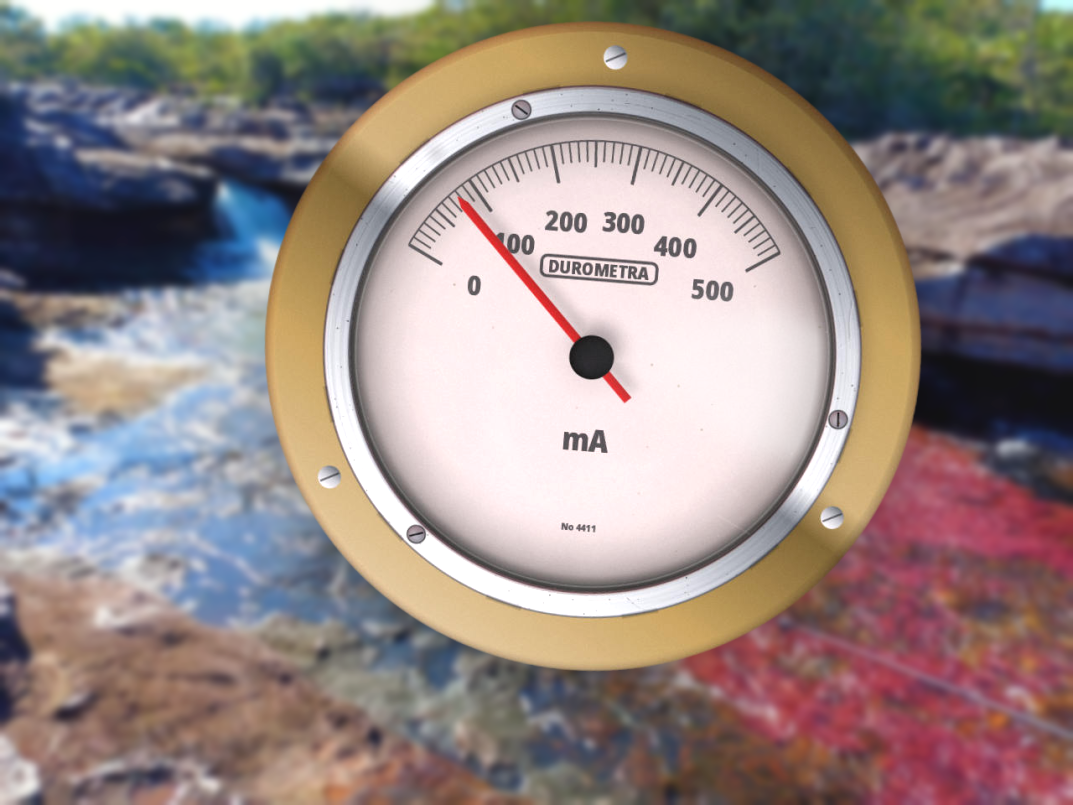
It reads 80 mA
